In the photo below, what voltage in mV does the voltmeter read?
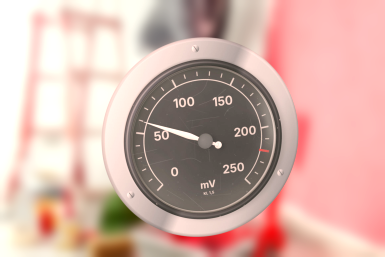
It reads 60 mV
